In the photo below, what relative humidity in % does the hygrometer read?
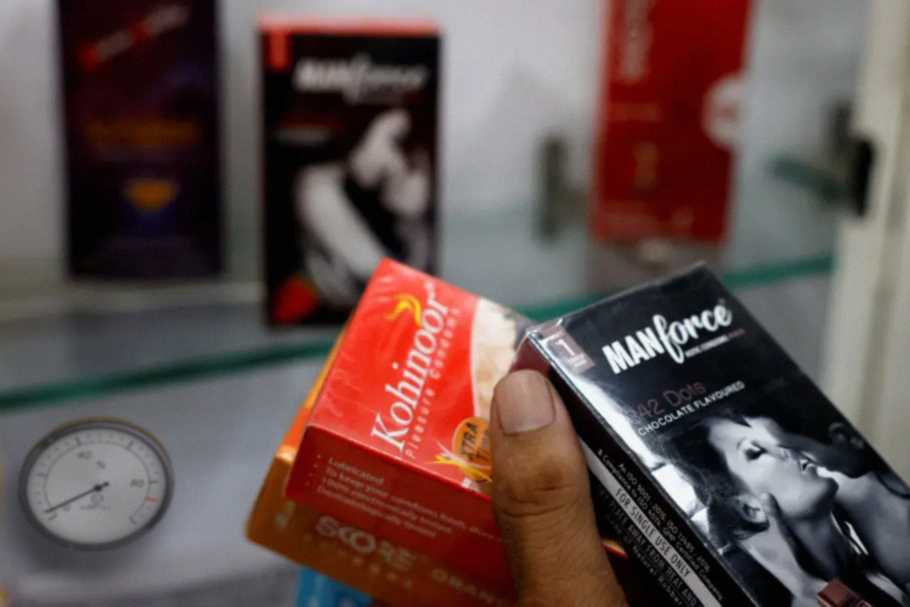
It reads 4 %
